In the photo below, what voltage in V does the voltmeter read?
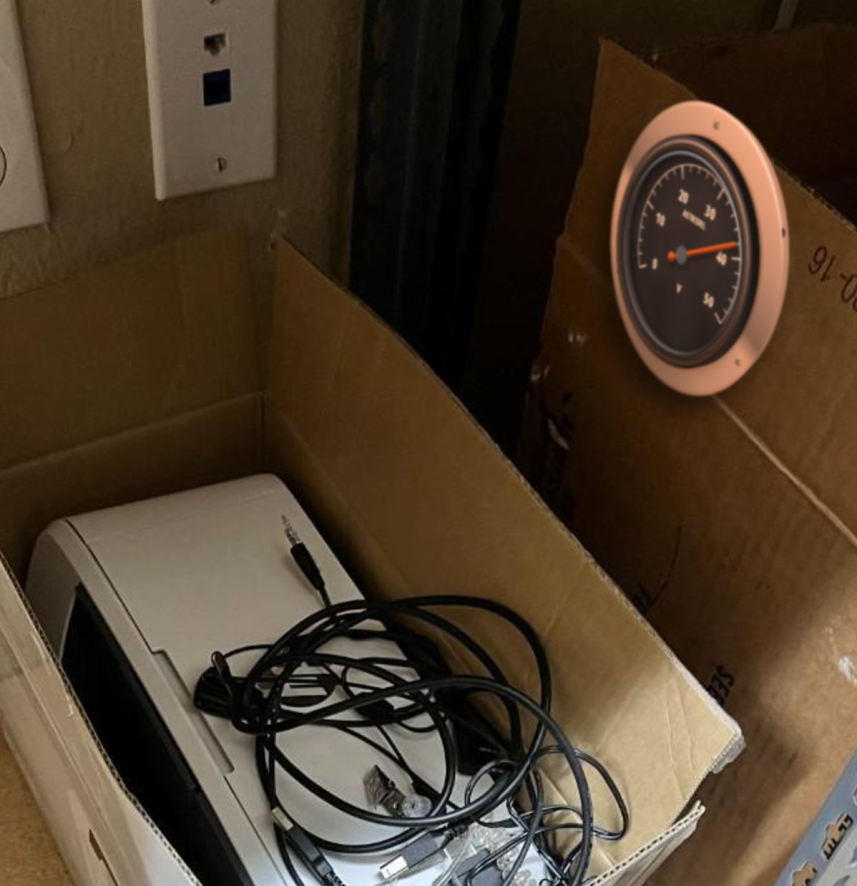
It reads 38 V
